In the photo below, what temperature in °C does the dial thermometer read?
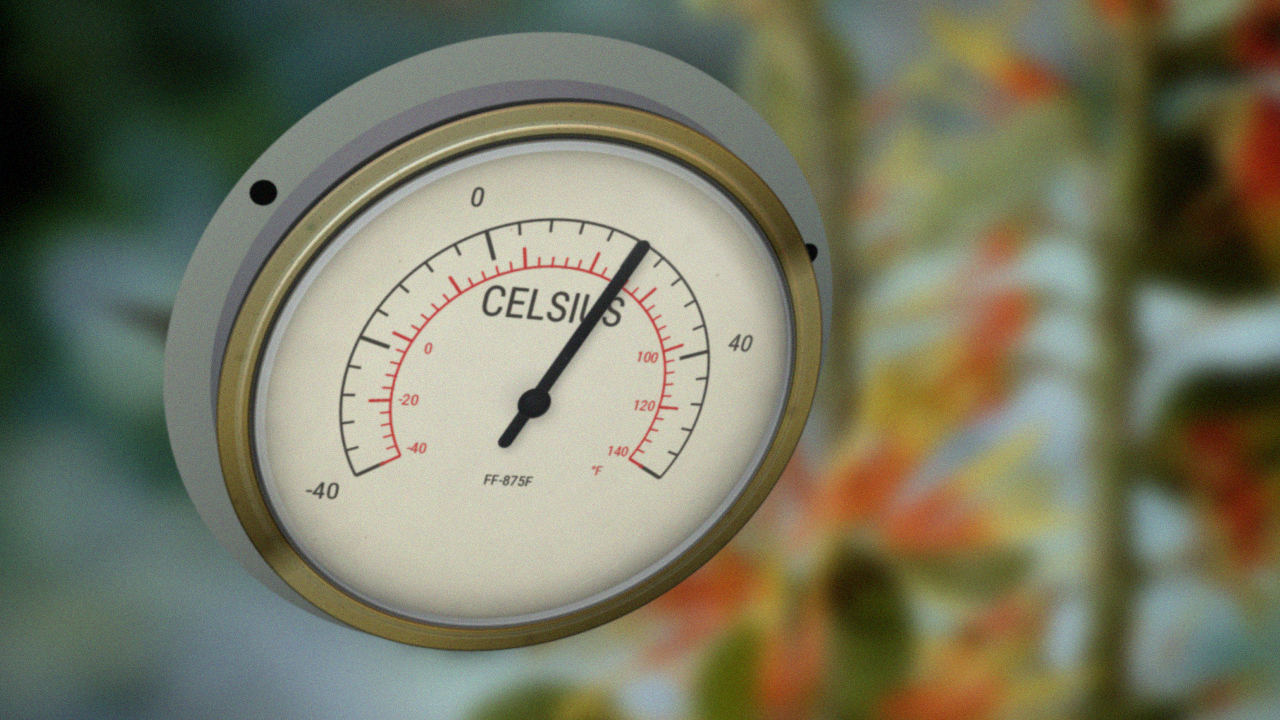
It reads 20 °C
